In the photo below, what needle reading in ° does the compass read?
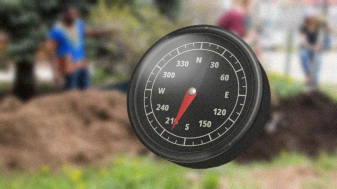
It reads 200 °
